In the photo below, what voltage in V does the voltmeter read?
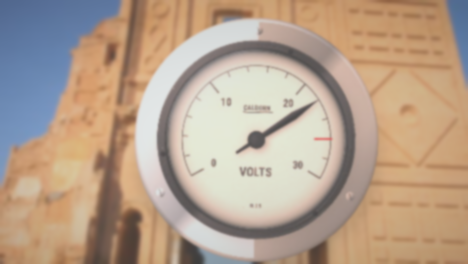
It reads 22 V
